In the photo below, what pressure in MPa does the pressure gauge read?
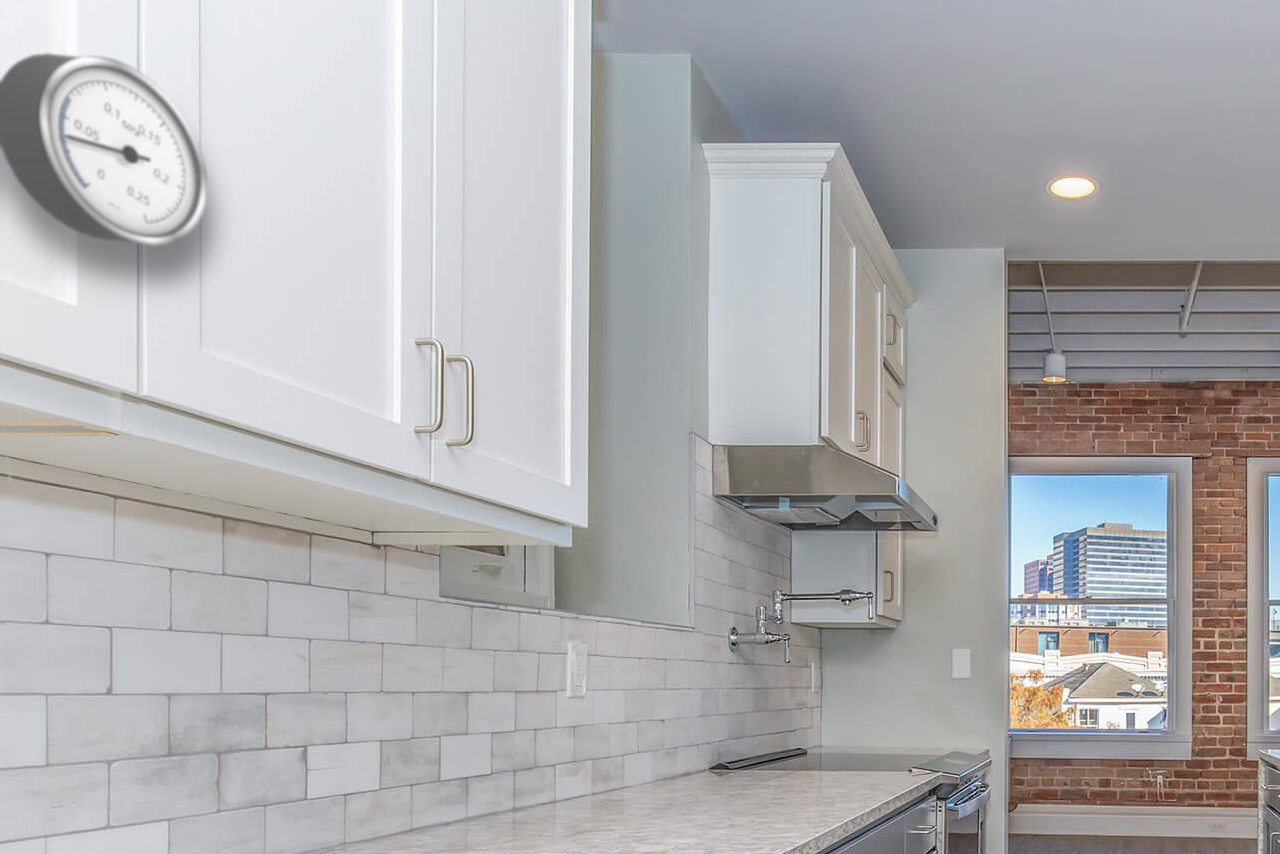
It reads 0.035 MPa
